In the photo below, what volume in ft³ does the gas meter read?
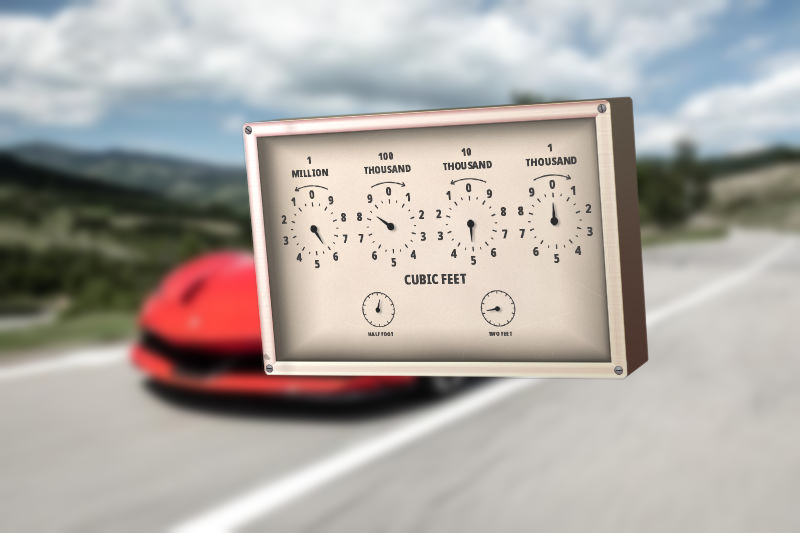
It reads 585000 ft³
